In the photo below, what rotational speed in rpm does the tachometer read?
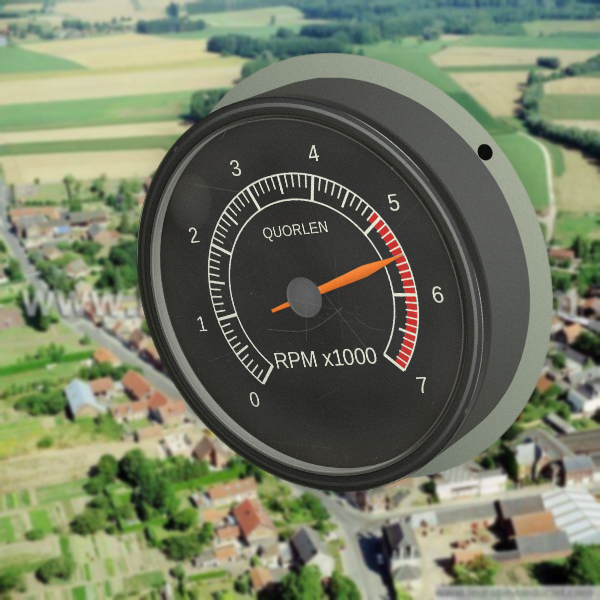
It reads 5500 rpm
